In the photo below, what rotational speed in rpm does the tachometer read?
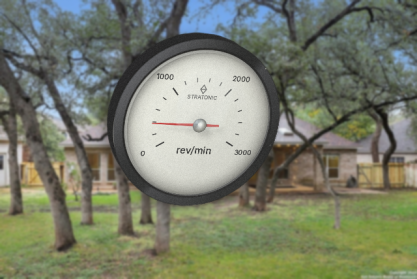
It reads 400 rpm
